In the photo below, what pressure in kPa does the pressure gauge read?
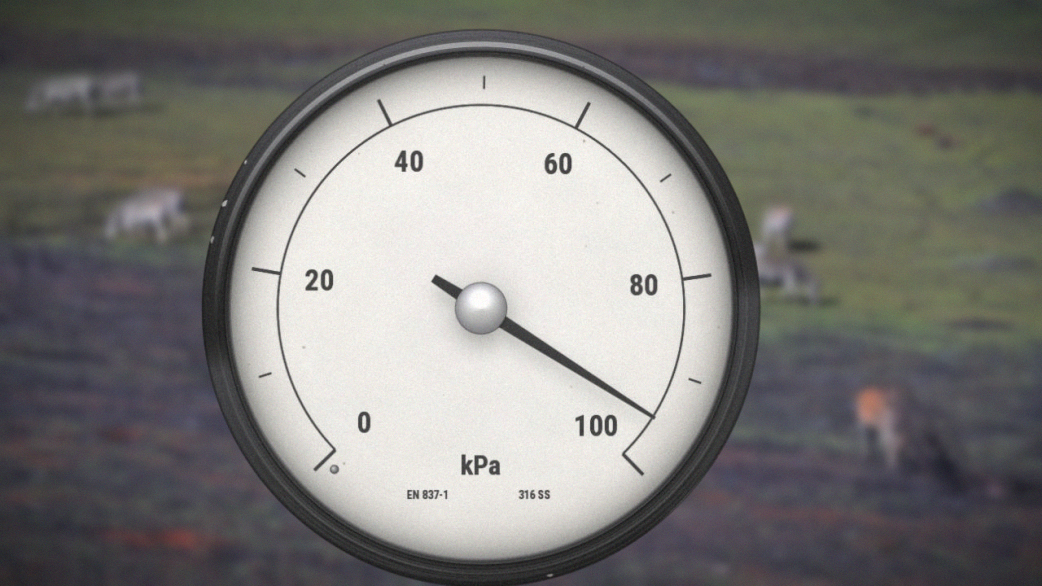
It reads 95 kPa
